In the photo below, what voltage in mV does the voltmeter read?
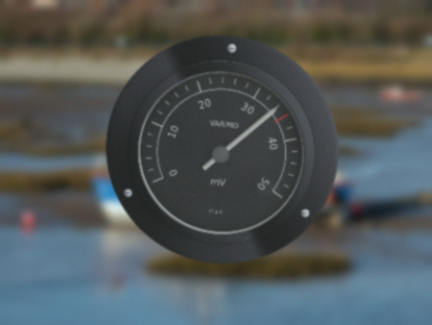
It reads 34 mV
